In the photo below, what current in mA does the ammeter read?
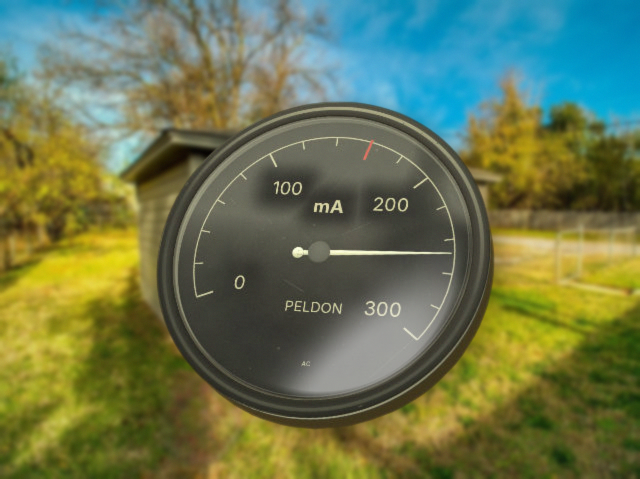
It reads 250 mA
